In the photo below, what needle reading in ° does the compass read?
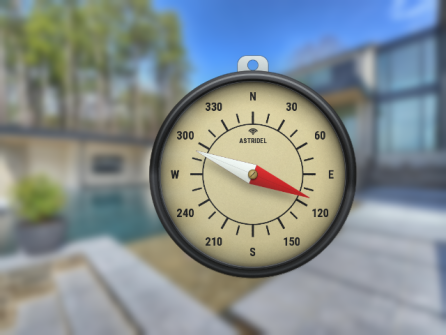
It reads 112.5 °
